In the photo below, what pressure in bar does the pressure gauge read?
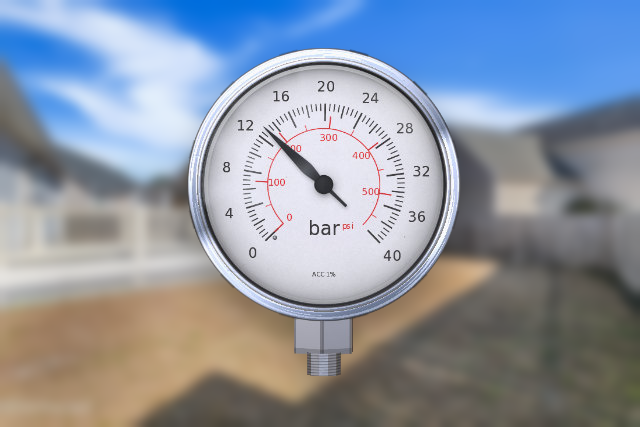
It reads 13 bar
